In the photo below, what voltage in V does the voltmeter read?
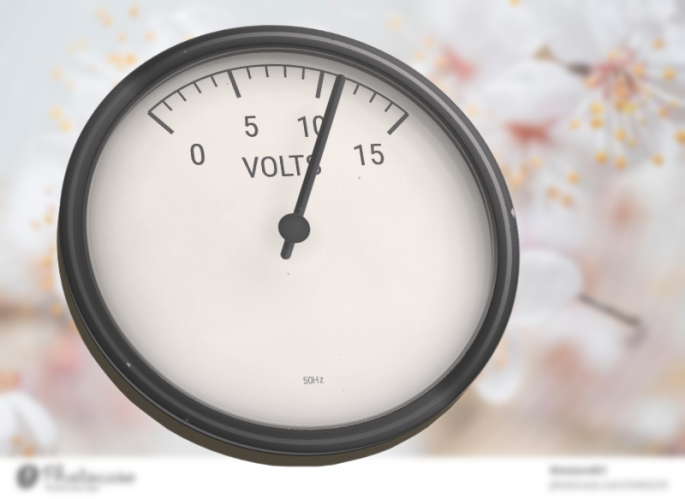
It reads 11 V
